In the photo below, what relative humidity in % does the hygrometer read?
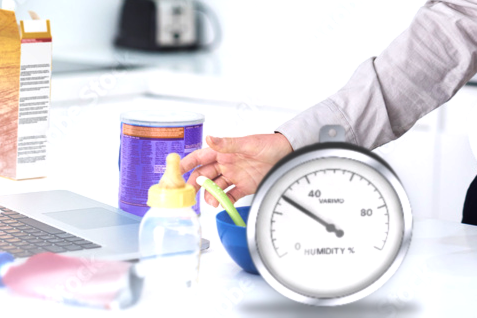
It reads 28 %
